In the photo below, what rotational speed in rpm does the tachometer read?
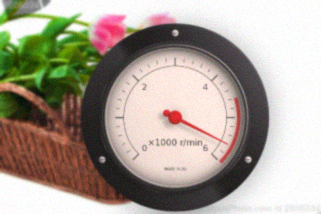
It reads 5600 rpm
